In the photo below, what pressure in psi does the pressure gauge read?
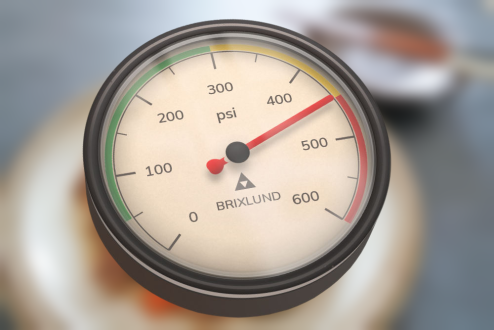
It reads 450 psi
